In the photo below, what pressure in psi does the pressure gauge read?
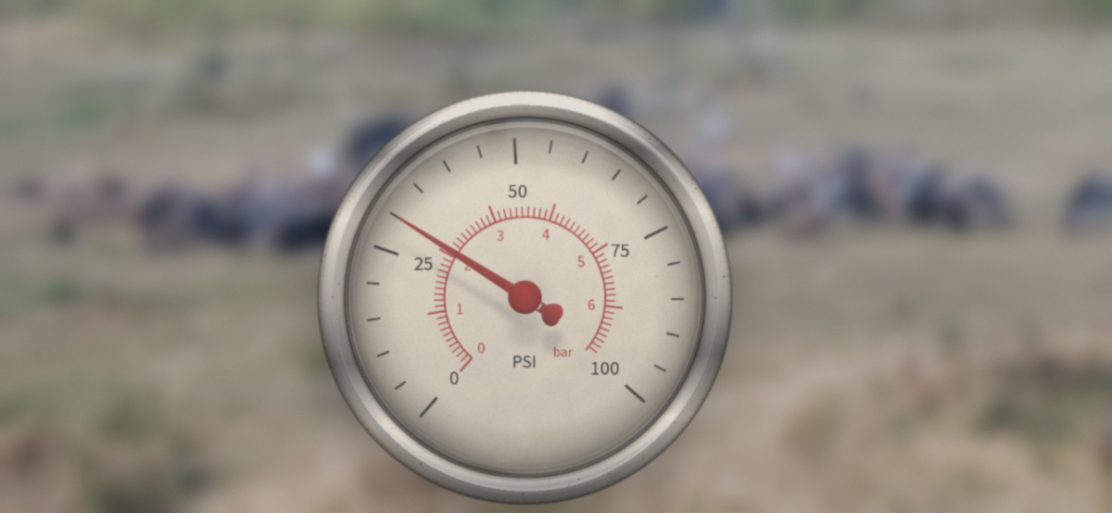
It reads 30 psi
